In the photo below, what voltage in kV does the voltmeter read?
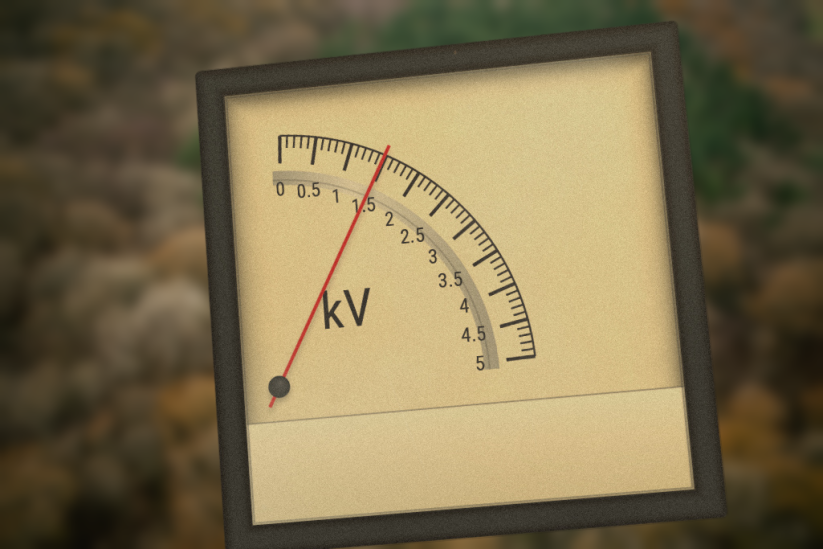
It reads 1.5 kV
